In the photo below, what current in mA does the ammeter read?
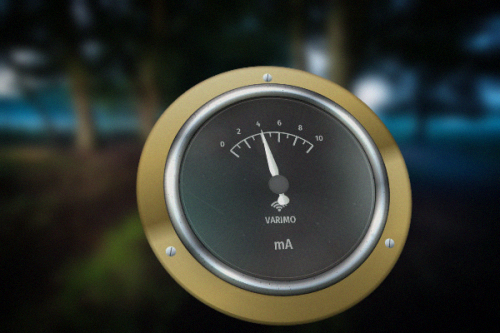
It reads 4 mA
